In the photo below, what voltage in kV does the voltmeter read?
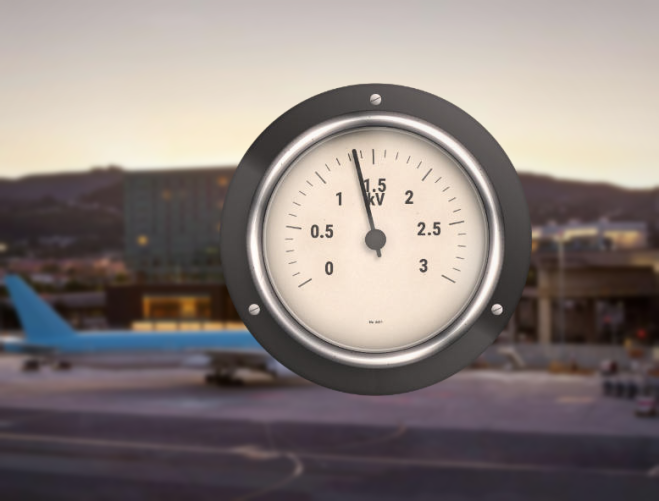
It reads 1.35 kV
